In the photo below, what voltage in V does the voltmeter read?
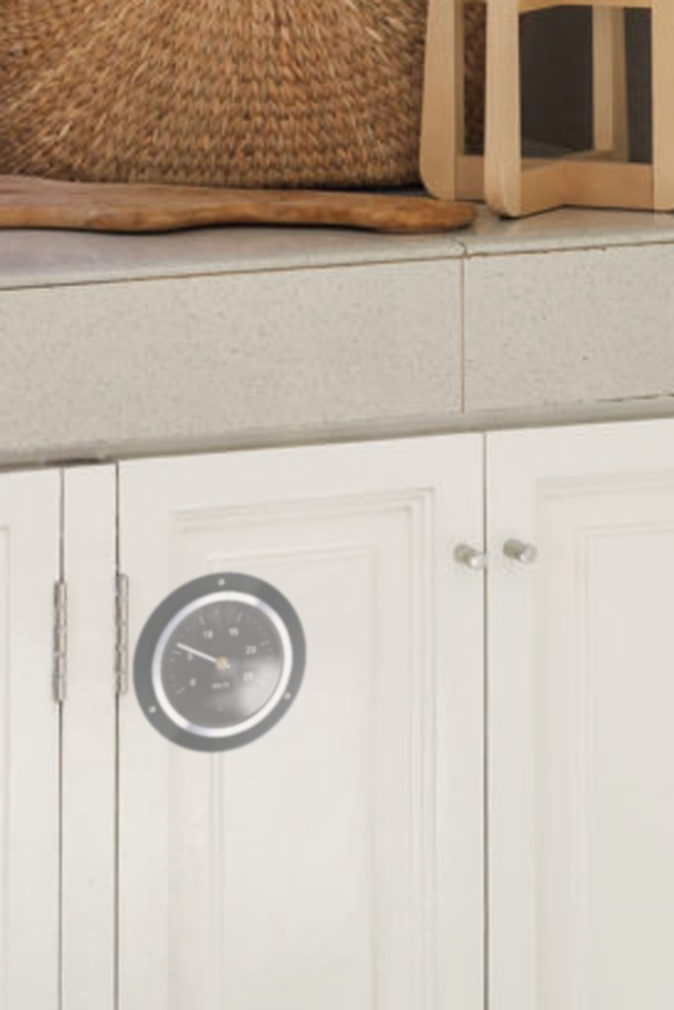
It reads 6 V
